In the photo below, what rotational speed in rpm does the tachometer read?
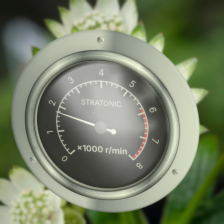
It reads 1800 rpm
